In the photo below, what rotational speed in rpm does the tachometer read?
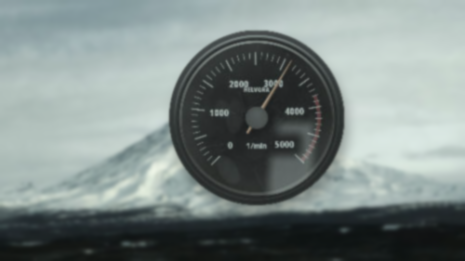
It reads 3100 rpm
